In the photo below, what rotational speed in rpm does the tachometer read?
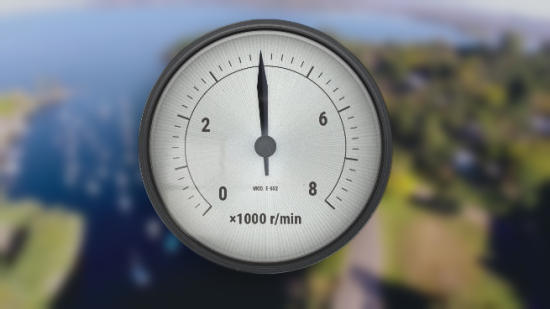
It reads 4000 rpm
